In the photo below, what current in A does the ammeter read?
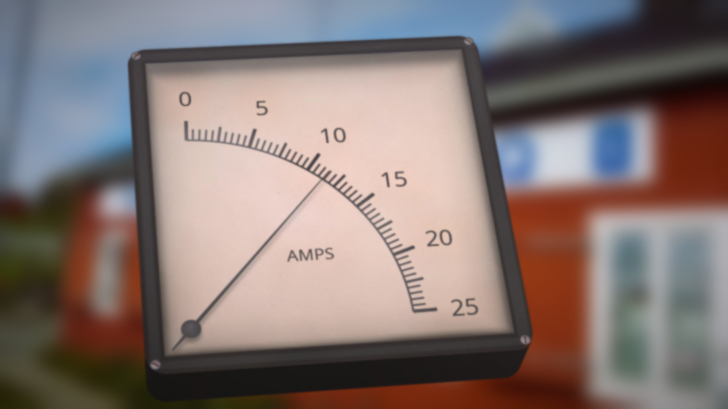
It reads 11.5 A
